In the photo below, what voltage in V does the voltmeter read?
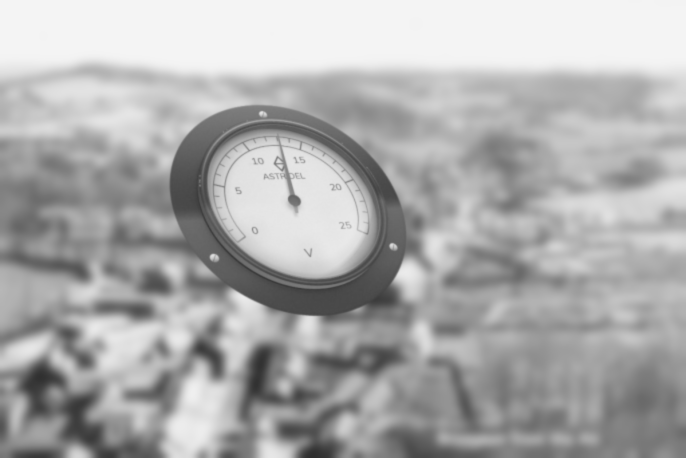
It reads 13 V
